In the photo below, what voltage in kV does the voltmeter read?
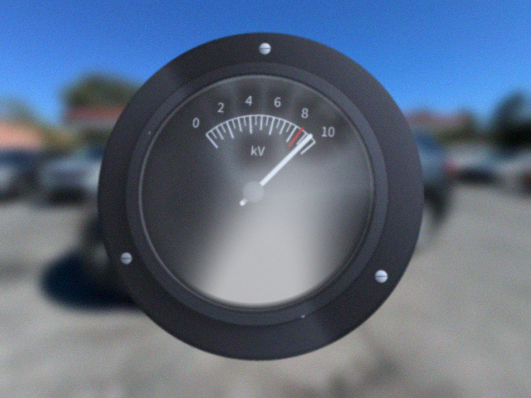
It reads 9.5 kV
